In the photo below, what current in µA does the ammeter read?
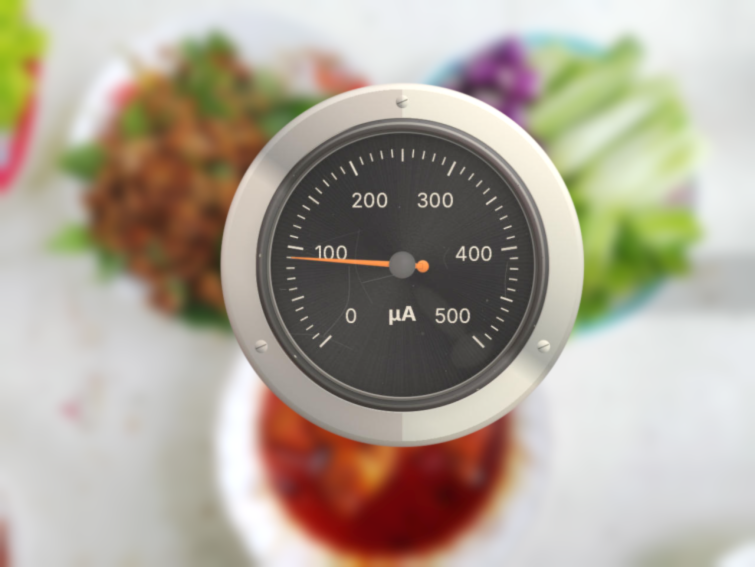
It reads 90 µA
